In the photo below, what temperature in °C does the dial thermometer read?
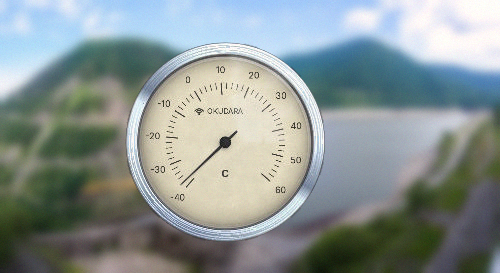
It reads -38 °C
